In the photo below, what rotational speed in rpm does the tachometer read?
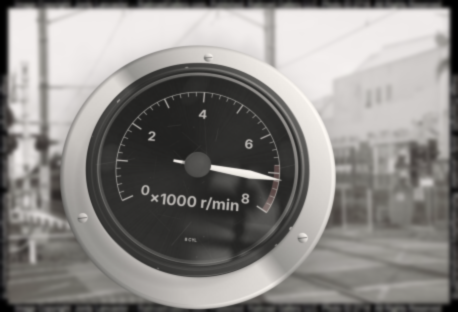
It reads 7200 rpm
